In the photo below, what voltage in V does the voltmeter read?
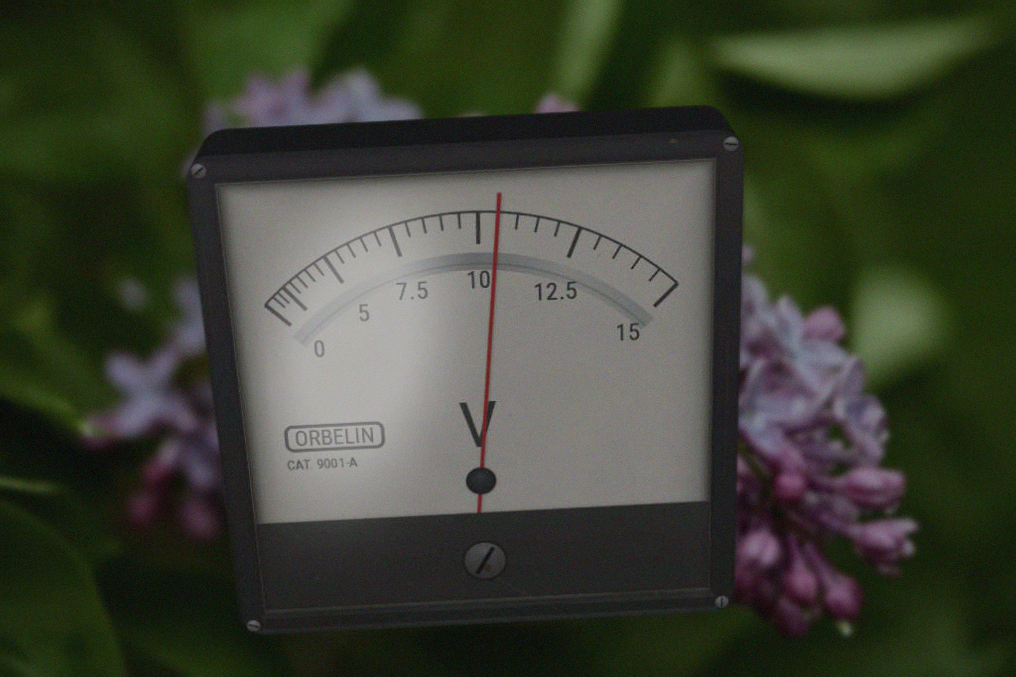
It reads 10.5 V
